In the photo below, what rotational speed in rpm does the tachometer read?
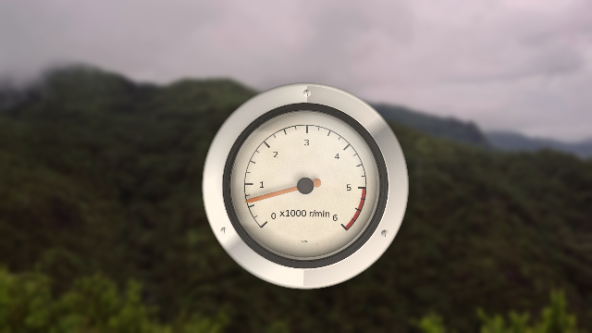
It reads 625 rpm
